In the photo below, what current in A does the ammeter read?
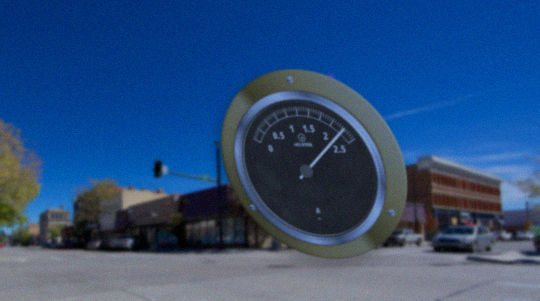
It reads 2.25 A
